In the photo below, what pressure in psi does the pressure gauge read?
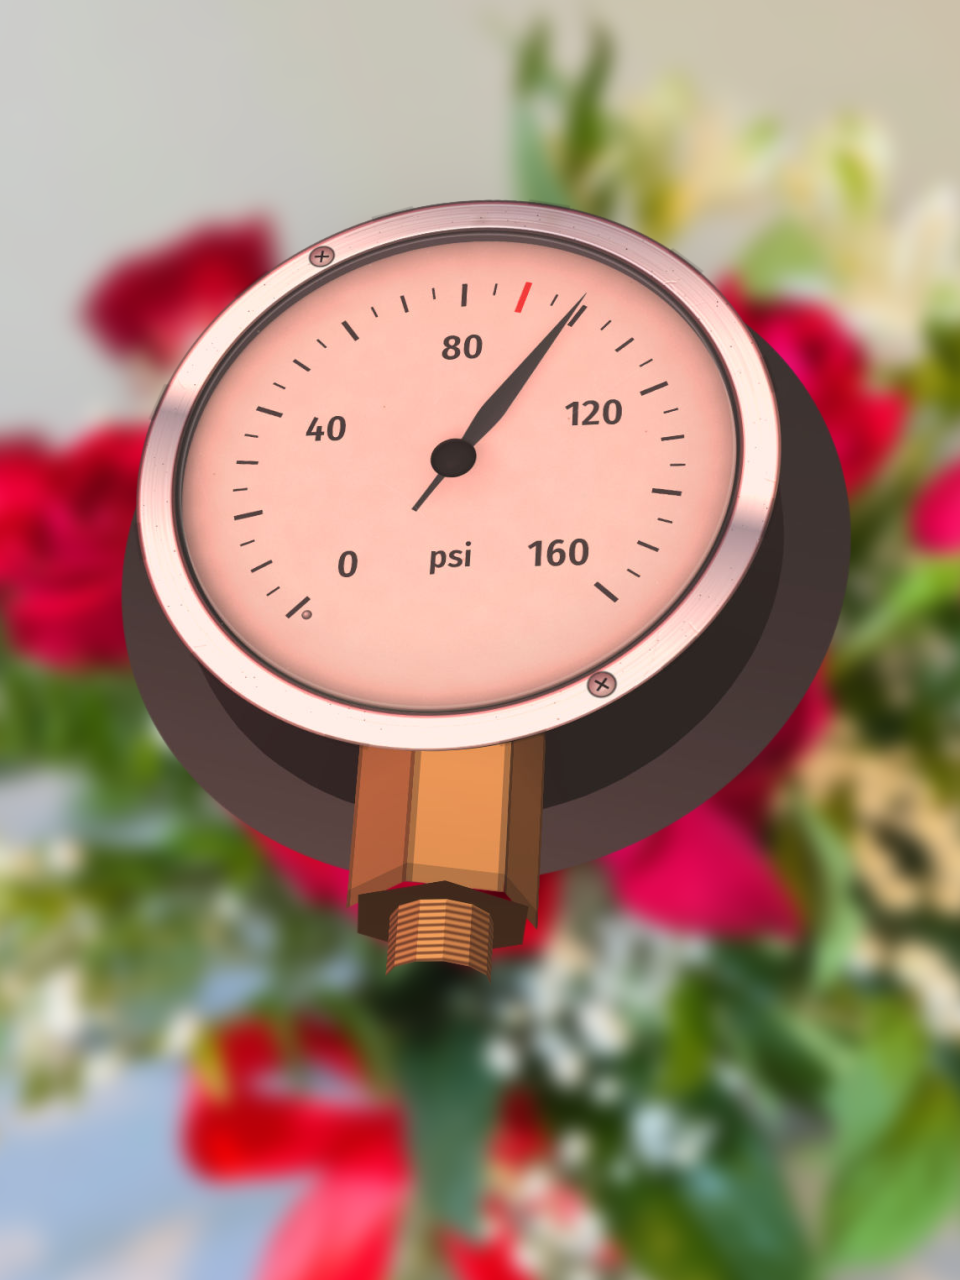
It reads 100 psi
